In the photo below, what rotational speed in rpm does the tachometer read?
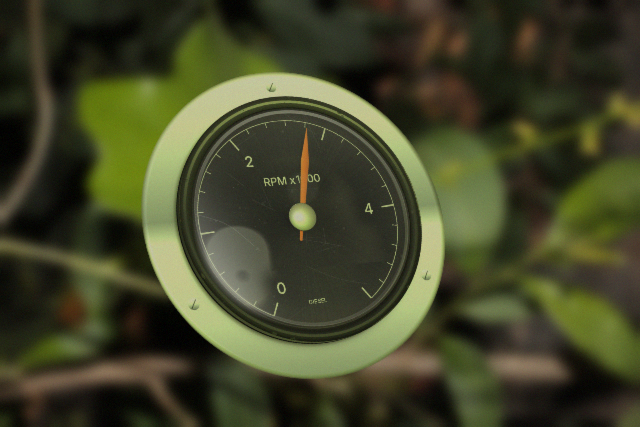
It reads 2800 rpm
